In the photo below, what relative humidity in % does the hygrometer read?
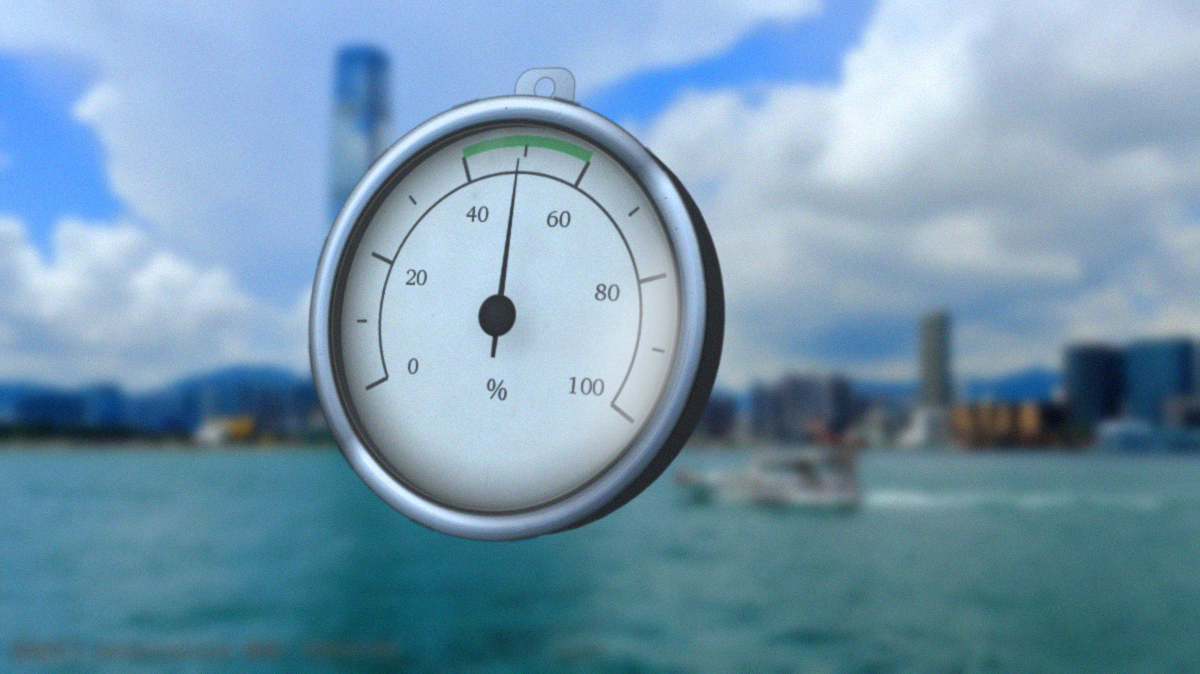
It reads 50 %
